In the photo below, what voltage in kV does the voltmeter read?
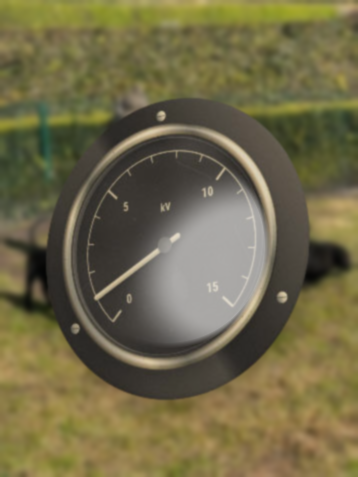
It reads 1 kV
